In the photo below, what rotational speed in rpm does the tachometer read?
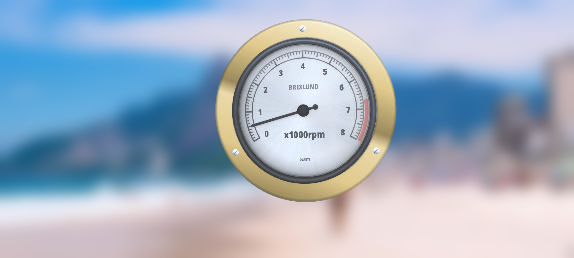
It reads 500 rpm
